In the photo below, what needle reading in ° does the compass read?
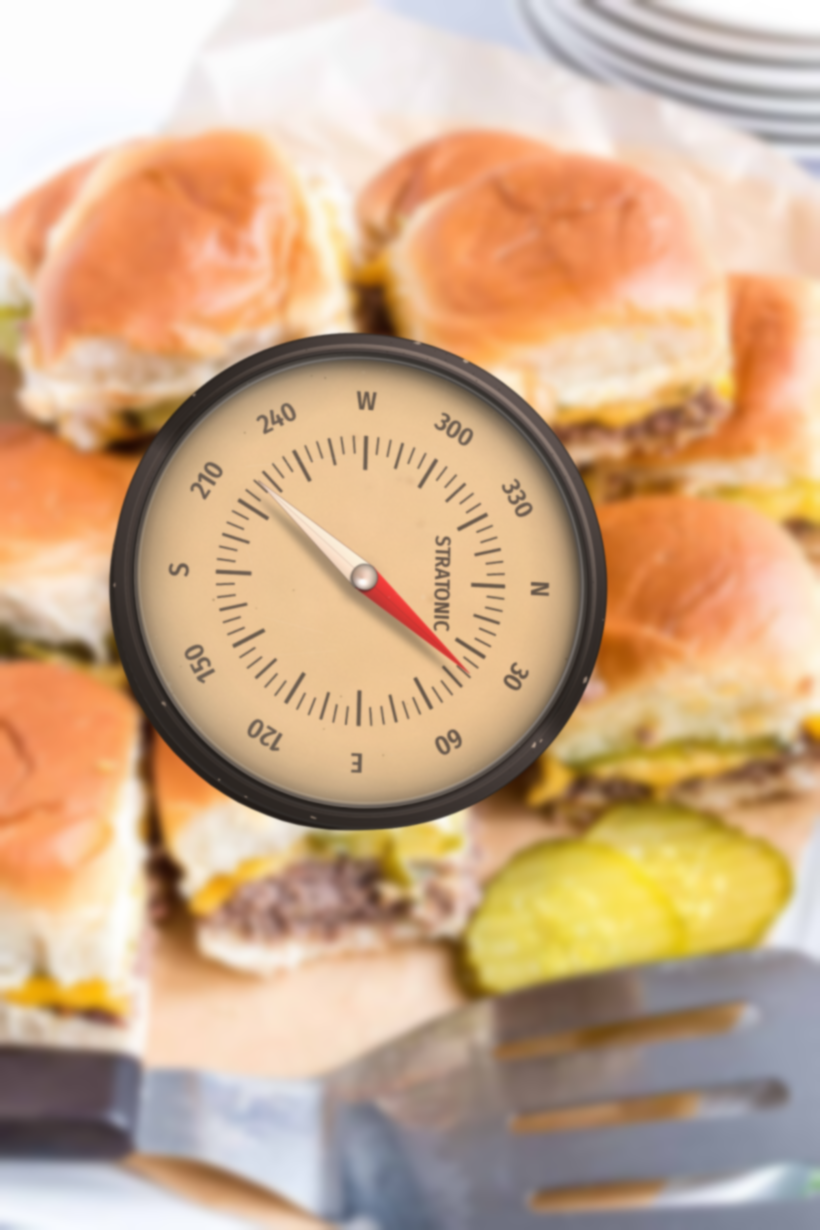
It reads 40 °
